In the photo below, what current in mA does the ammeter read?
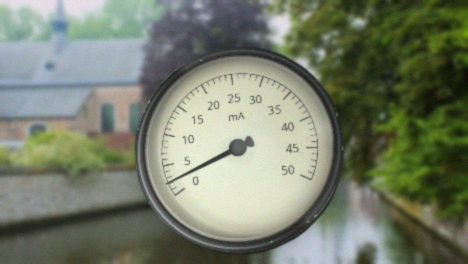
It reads 2 mA
